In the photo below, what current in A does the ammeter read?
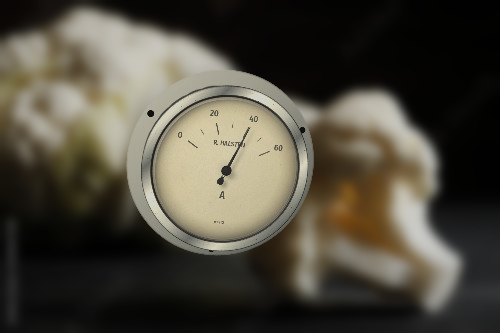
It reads 40 A
